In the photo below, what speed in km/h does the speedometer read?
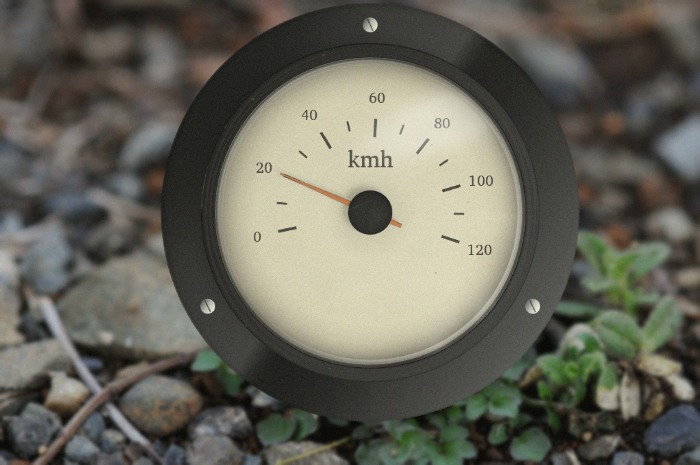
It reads 20 km/h
